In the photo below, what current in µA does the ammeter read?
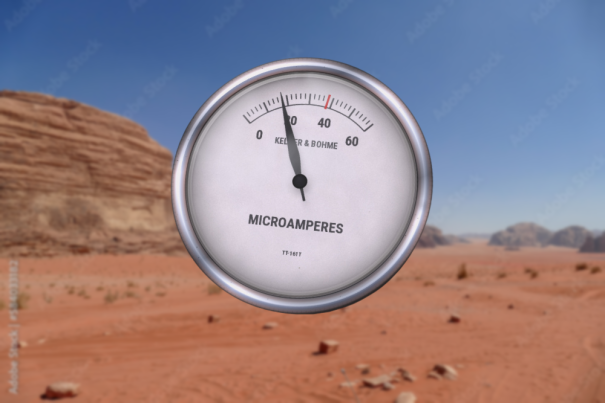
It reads 18 µA
